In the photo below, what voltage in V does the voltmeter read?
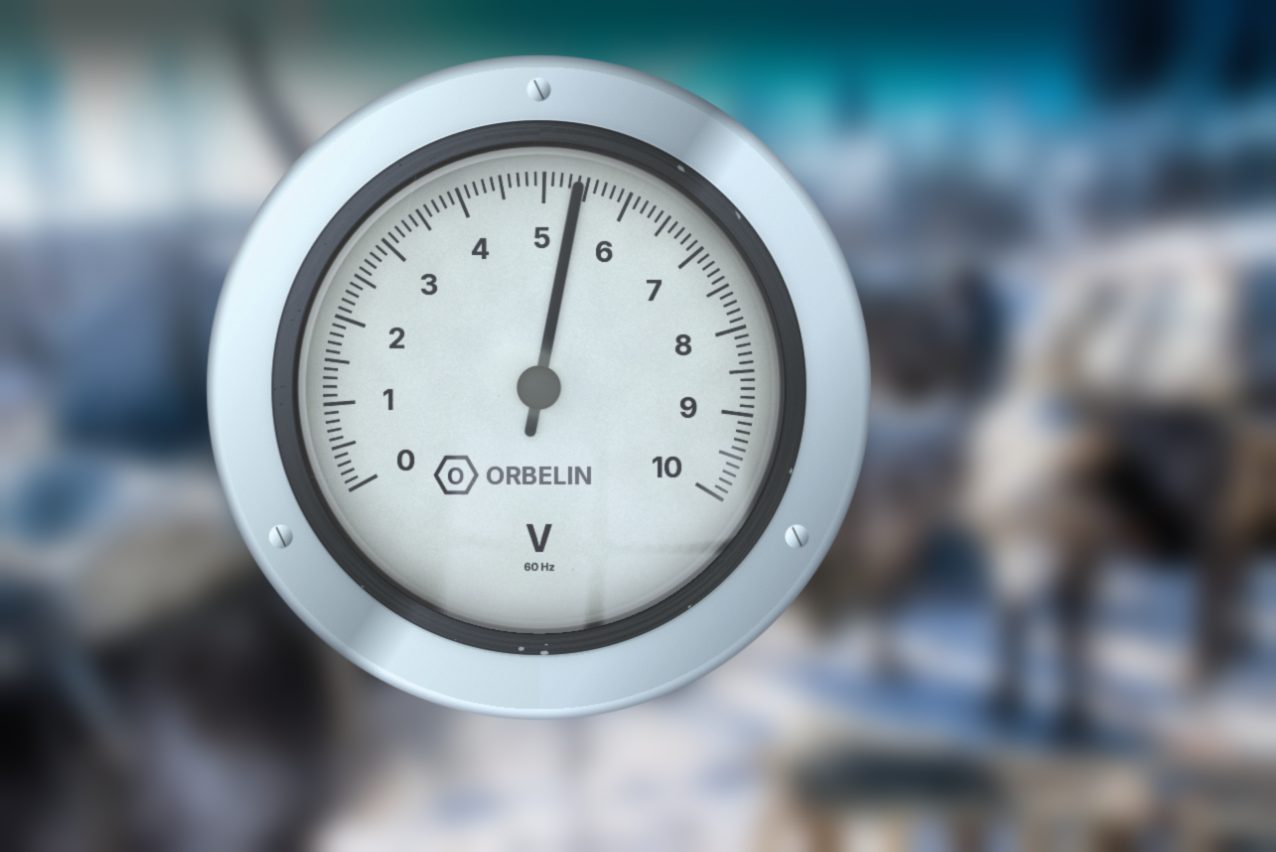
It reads 5.4 V
